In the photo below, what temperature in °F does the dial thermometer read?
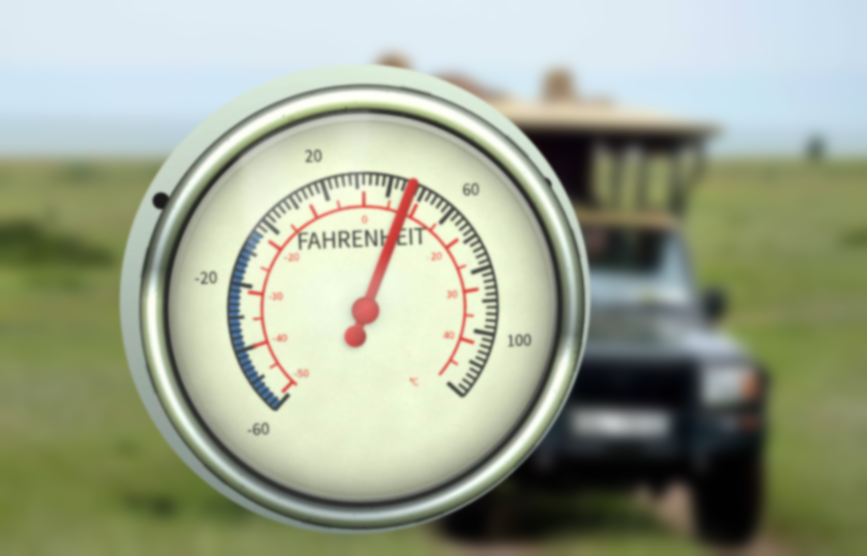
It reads 46 °F
